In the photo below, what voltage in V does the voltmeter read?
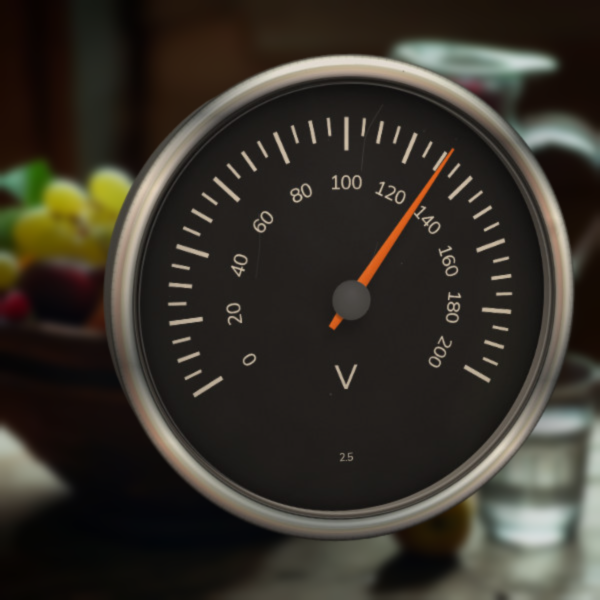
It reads 130 V
